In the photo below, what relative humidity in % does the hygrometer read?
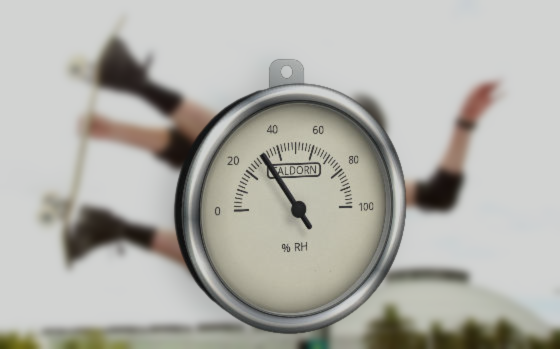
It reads 30 %
